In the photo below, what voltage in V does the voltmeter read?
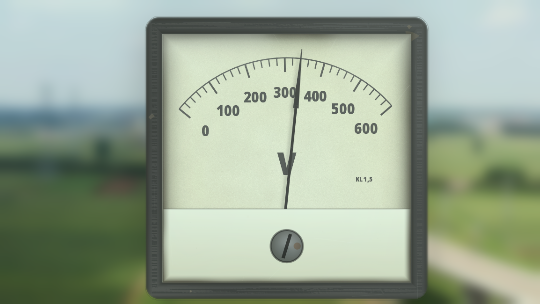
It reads 340 V
